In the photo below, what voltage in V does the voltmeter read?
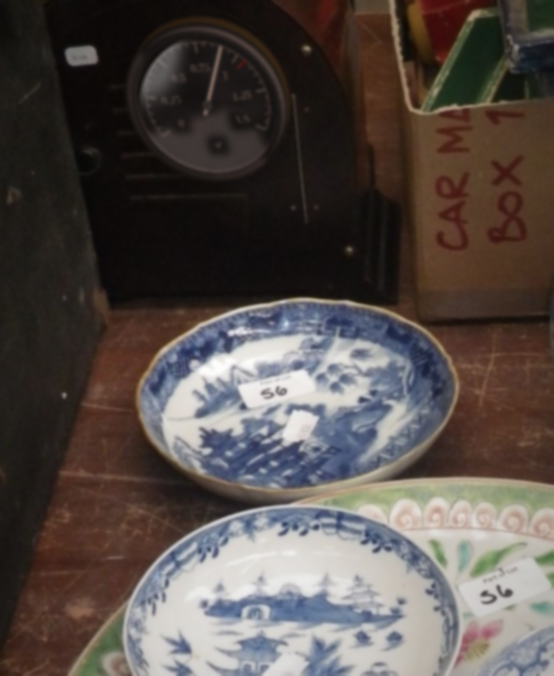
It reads 0.9 V
